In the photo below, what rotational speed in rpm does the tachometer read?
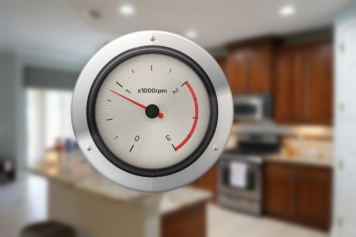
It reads 875 rpm
